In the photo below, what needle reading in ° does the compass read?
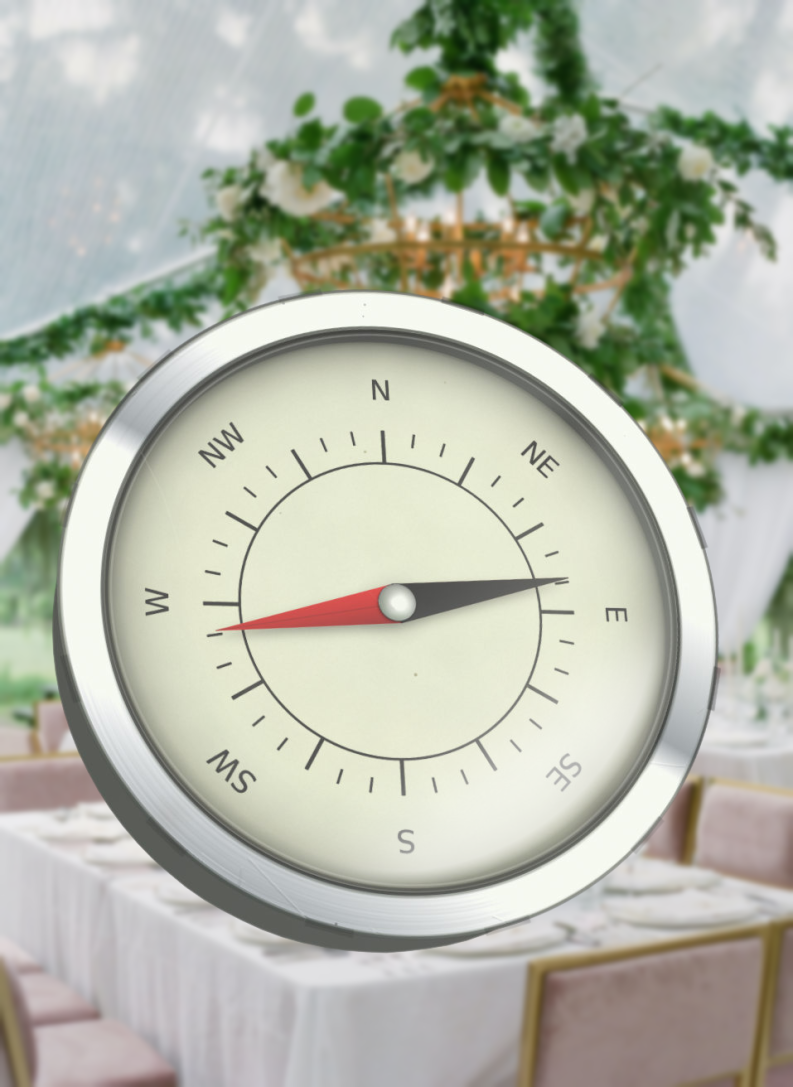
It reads 260 °
